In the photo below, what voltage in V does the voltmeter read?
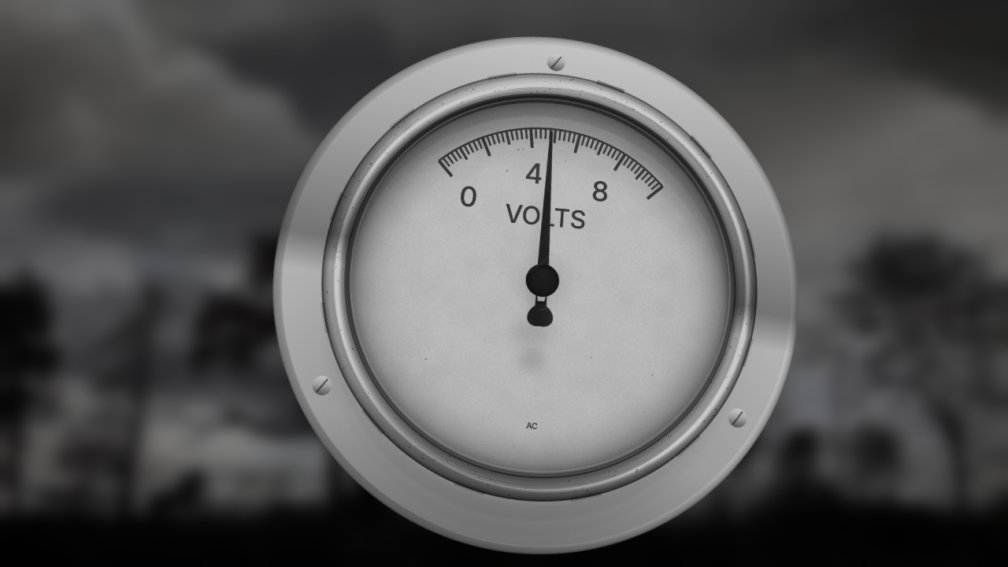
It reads 4.8 V
